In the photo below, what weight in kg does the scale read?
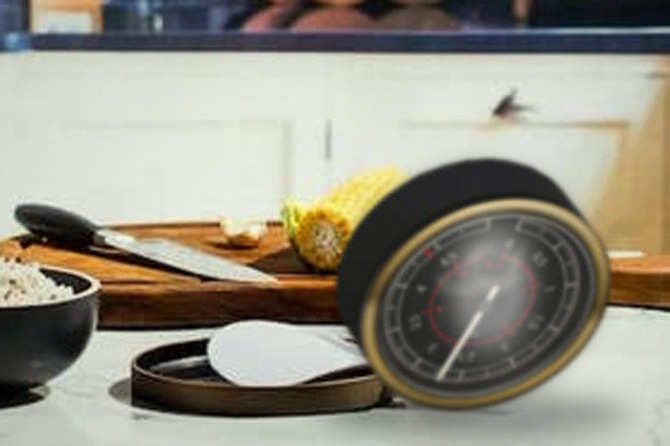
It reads 2.75 kg
